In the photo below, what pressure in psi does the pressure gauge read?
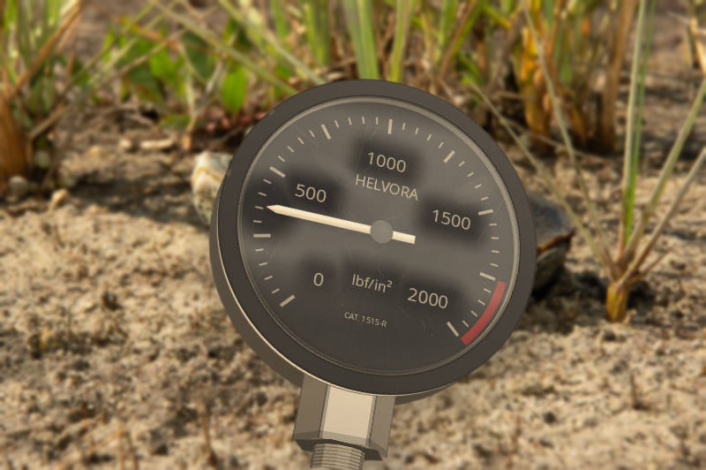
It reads 350 psi
